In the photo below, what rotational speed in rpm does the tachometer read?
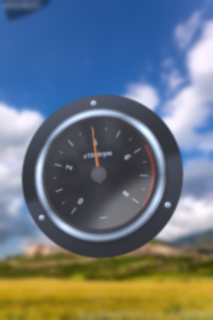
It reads 4000 rpm
